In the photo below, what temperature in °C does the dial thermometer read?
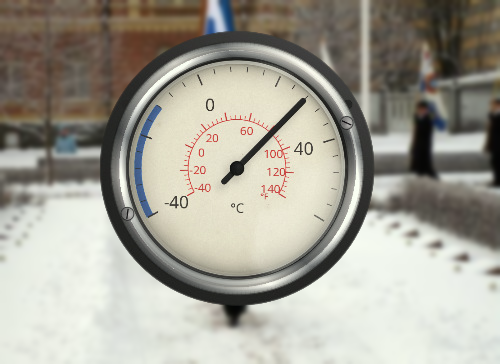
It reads 28 °C
